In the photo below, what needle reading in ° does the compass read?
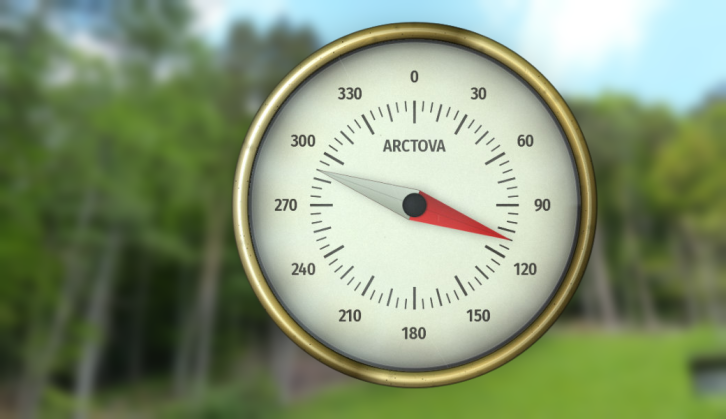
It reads 110 °
